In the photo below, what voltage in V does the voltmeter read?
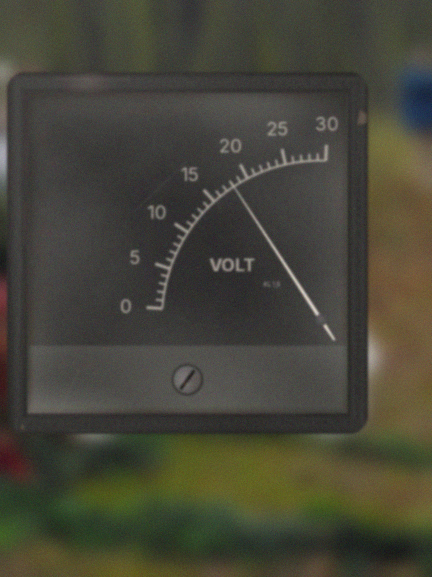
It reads 18 V
